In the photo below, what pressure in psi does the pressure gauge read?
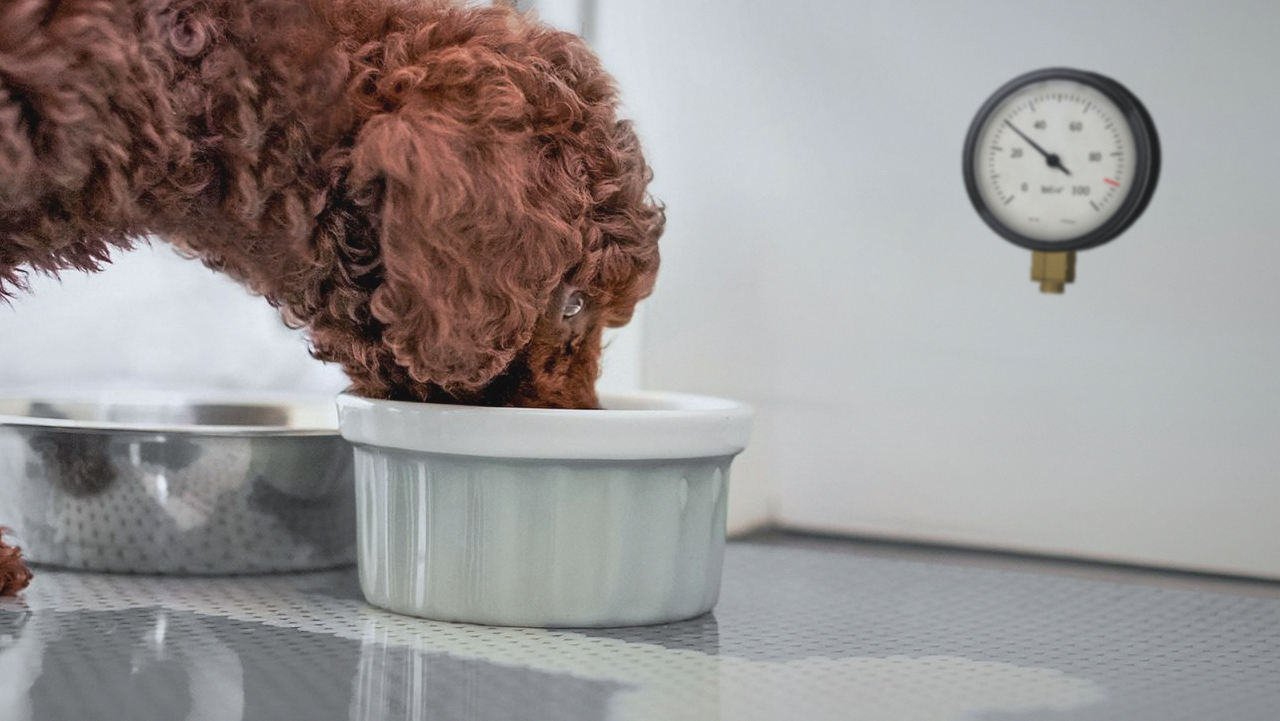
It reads 30 psi
